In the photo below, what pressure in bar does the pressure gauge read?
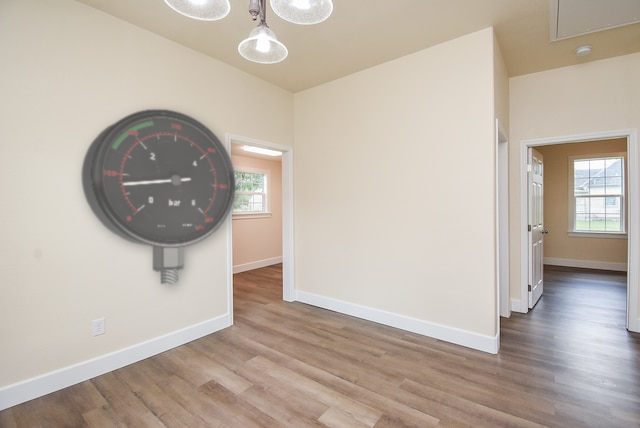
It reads 0.75 bar
